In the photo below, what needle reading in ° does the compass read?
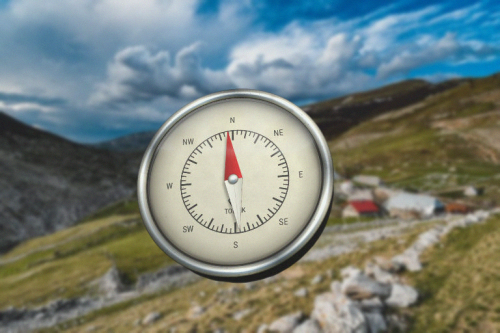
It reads 355 °
